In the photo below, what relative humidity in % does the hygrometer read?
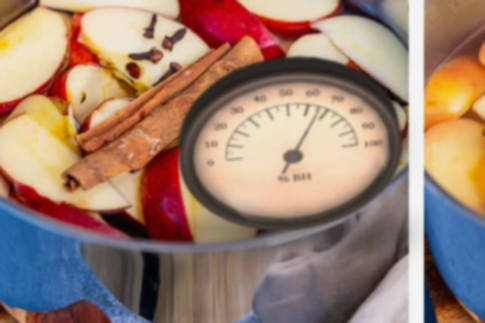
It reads 65 %
